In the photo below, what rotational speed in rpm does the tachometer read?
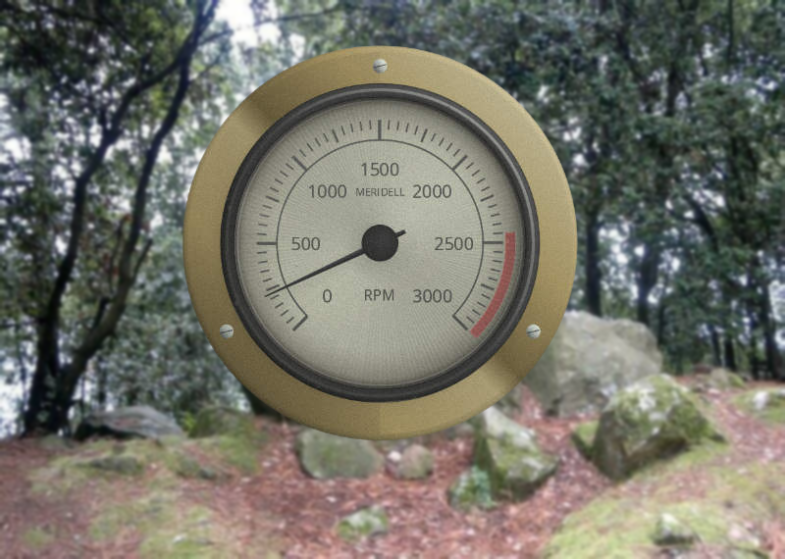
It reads 225 rpm
